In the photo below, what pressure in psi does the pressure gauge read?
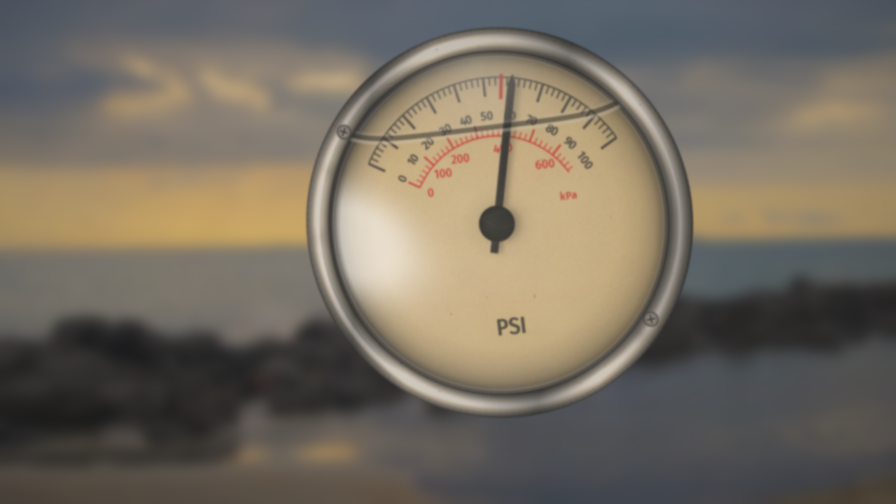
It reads 60 psi
